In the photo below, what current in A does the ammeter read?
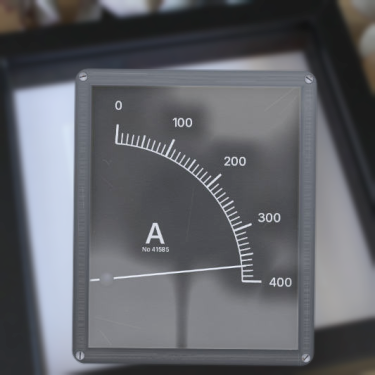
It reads 370 A
